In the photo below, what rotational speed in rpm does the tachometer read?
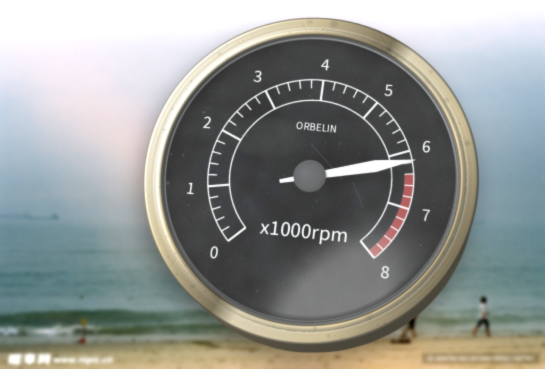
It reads 6200 rpm
